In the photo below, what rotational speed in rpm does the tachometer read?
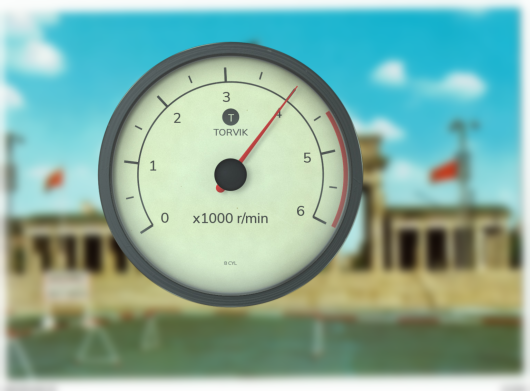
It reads 4000 rpm
